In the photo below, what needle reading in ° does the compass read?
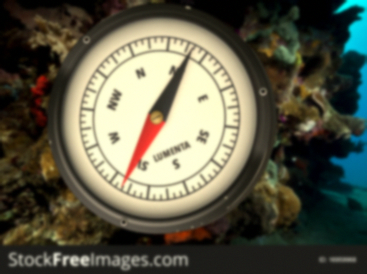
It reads 230 °
